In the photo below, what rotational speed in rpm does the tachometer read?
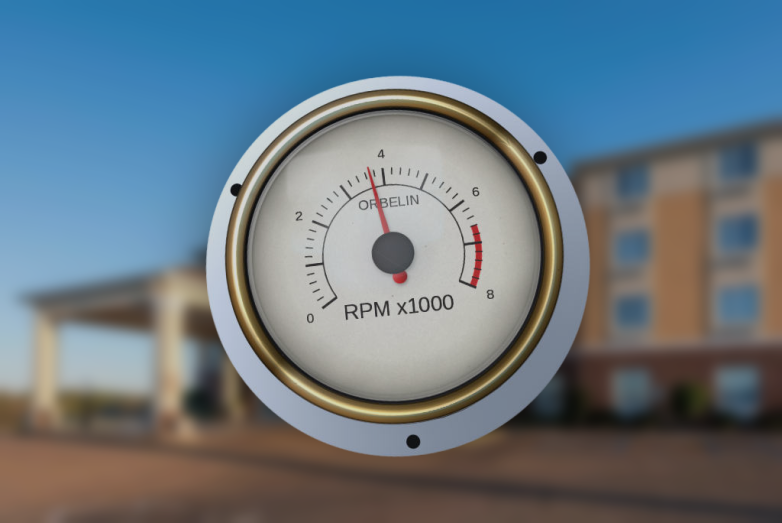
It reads 3700 rpm
